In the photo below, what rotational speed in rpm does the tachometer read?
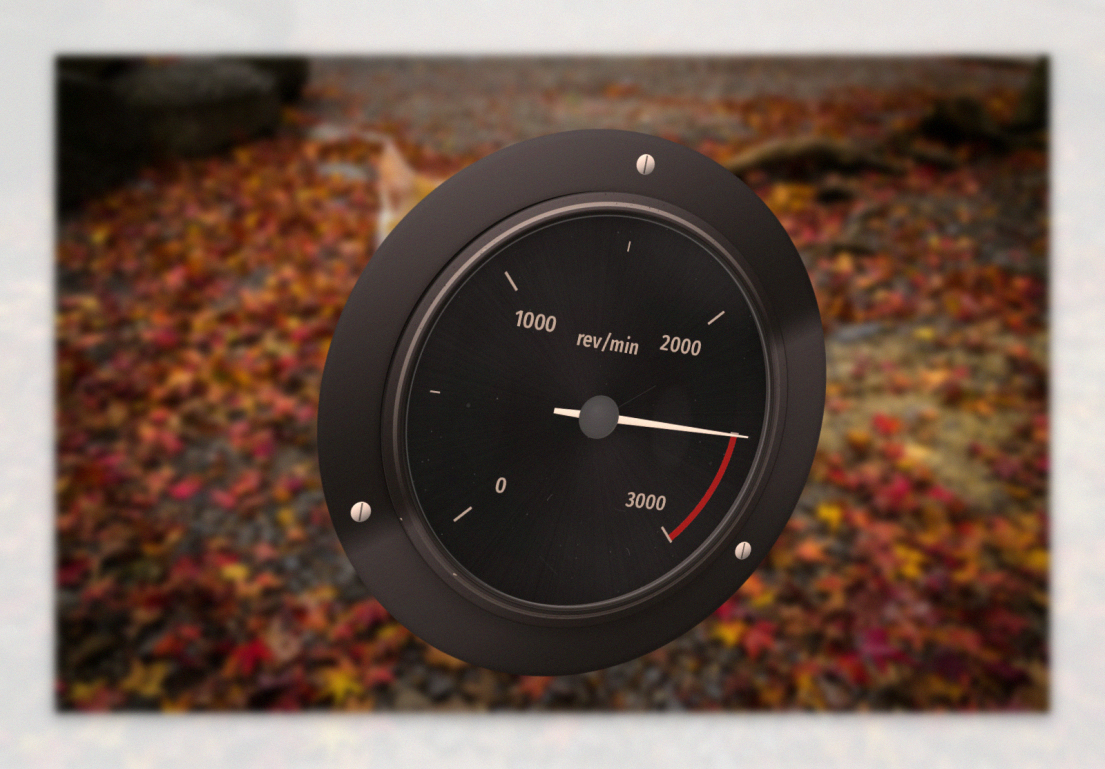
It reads 2500 rpm
